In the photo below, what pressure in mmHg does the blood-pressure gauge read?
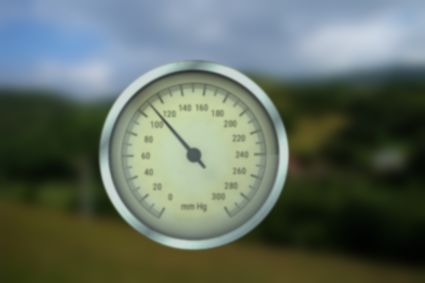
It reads 110 mmHg
